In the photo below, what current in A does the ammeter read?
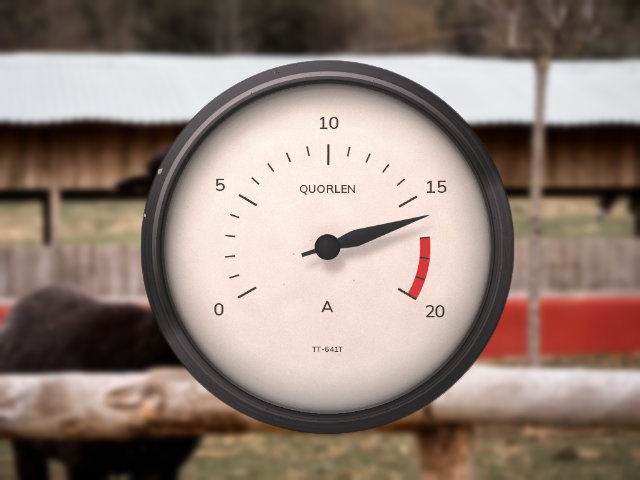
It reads 16 A
